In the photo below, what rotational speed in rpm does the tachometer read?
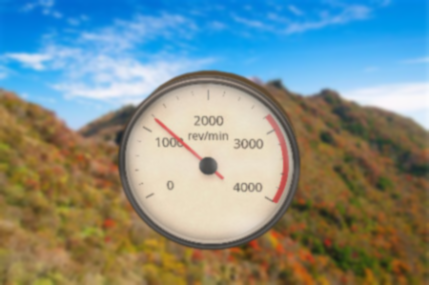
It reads 1200 rpm
